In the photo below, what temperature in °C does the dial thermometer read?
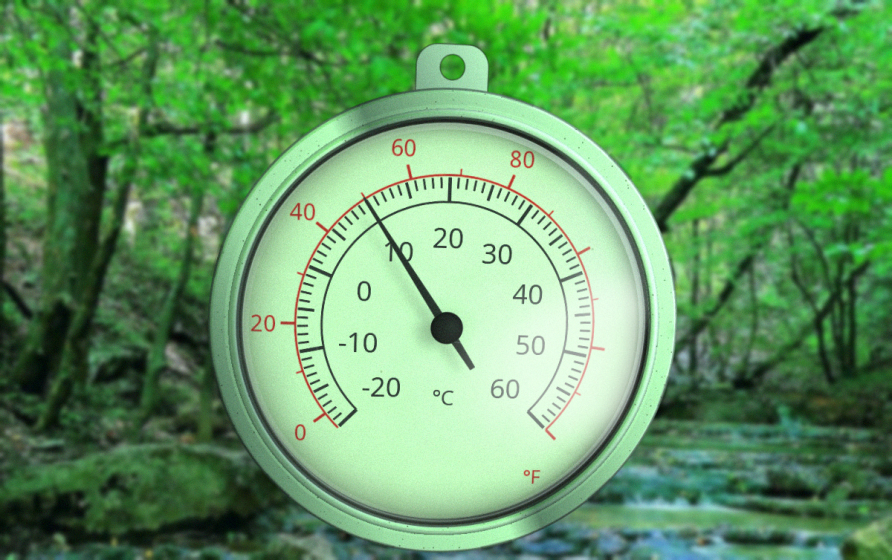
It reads 10 °C
